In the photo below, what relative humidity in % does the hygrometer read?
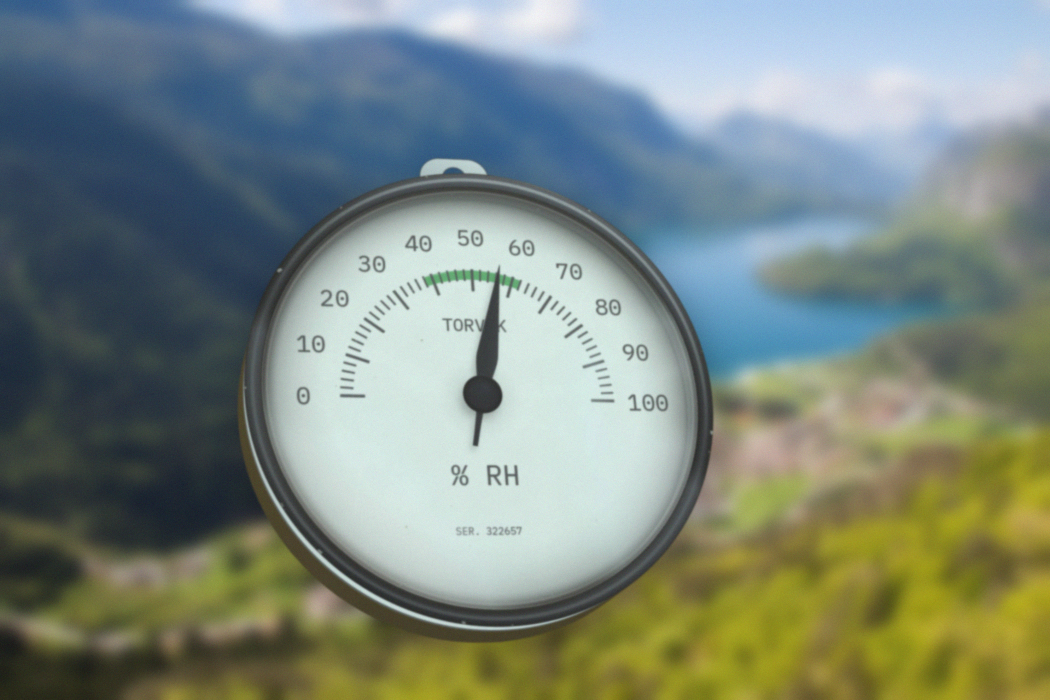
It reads 56 %
